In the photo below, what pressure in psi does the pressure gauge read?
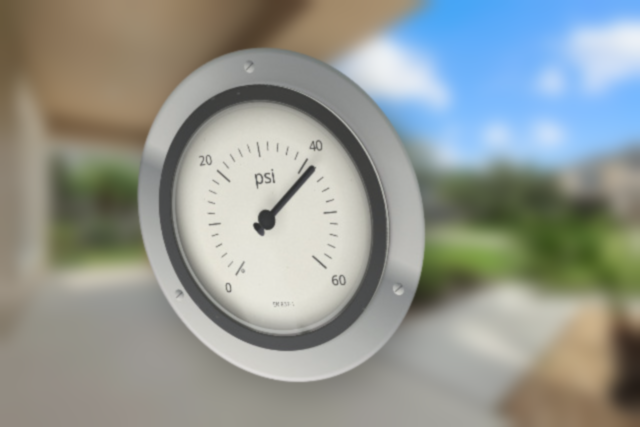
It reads 42 psi
